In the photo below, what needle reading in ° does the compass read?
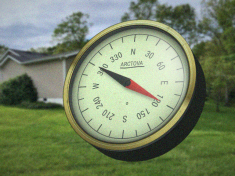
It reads 120 °
